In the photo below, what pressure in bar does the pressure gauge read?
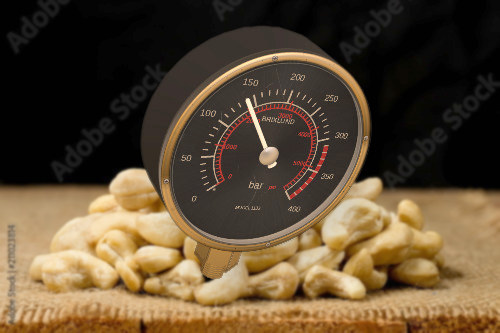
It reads 140 bar
